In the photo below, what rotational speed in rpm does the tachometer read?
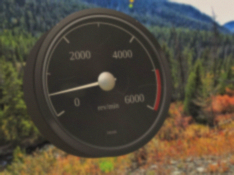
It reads 500 rpm
